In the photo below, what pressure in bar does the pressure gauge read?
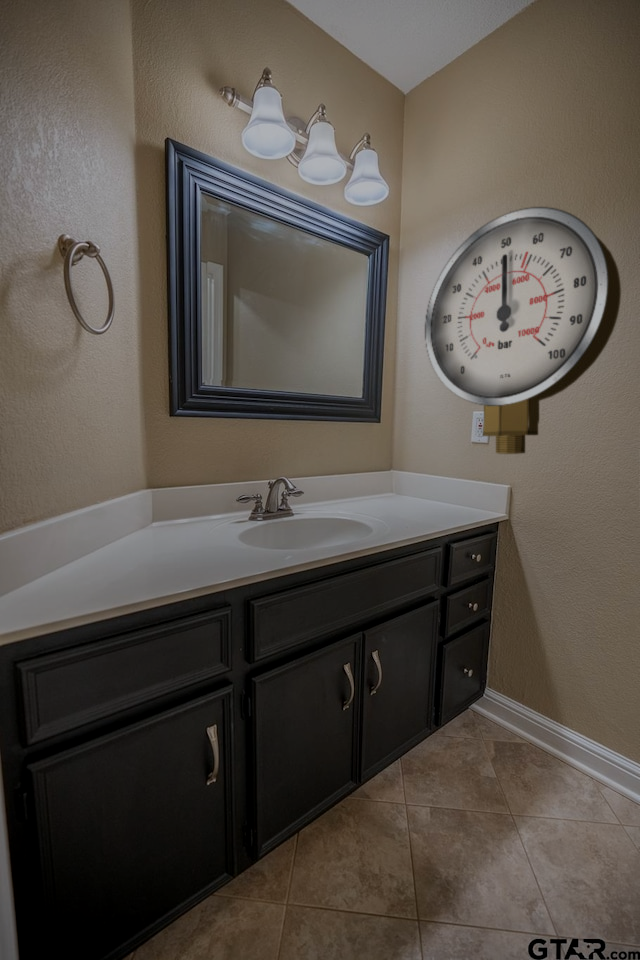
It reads 50 bar
